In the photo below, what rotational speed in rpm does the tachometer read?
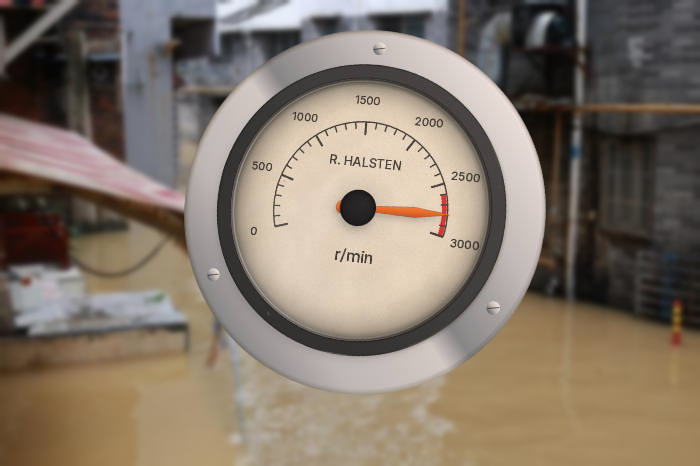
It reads 2800 rpm
